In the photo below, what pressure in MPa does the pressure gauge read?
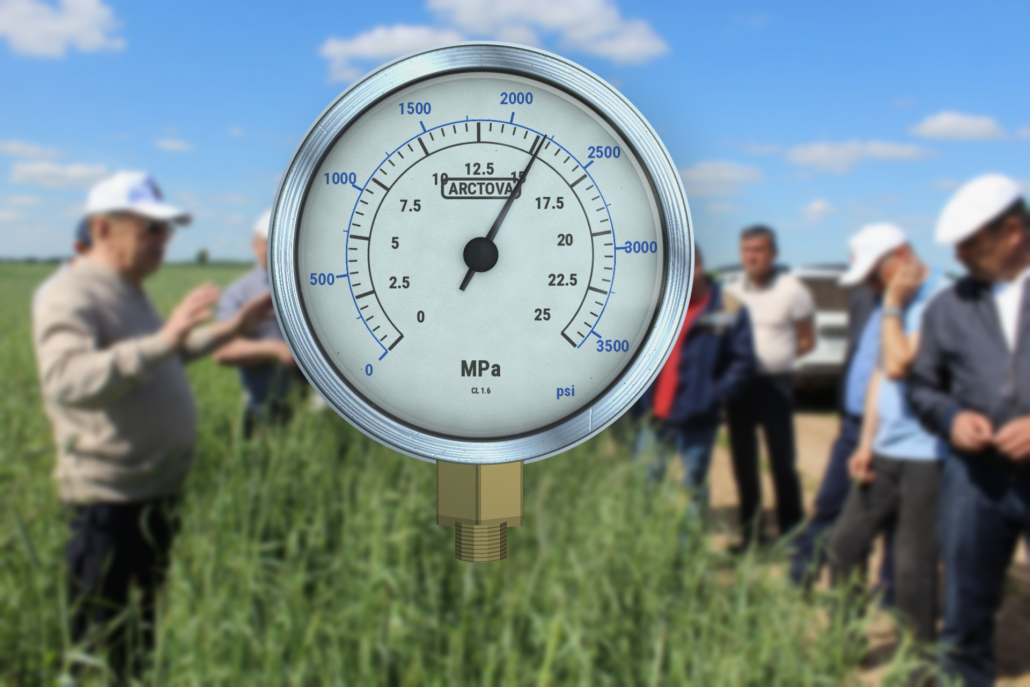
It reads 15.25 MPa
